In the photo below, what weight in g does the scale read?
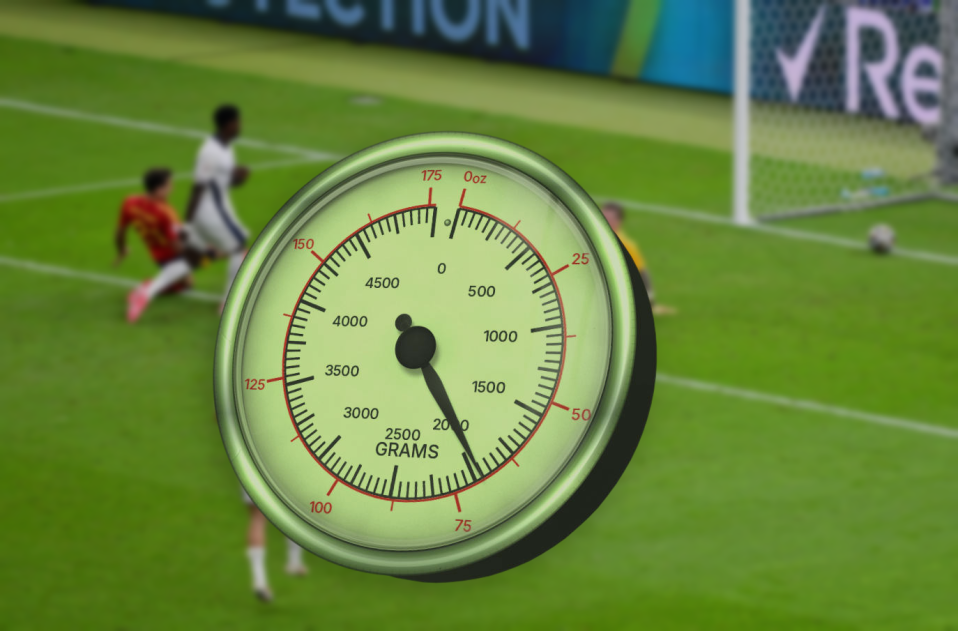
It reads 1950 g
